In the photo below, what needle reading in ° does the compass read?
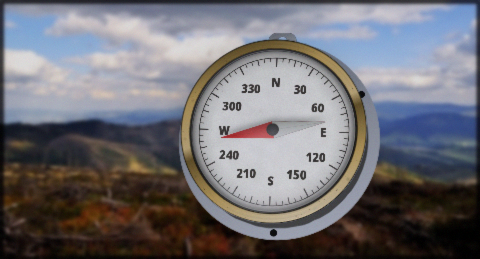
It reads 260 °
